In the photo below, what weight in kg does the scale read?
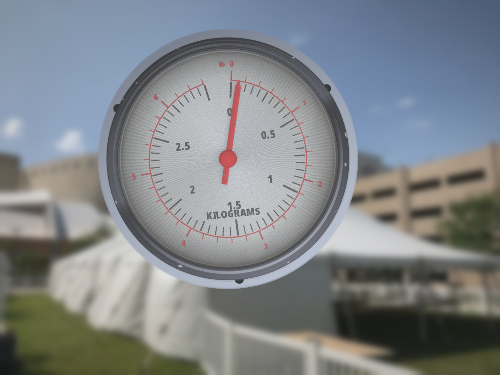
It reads 0.05 kg
